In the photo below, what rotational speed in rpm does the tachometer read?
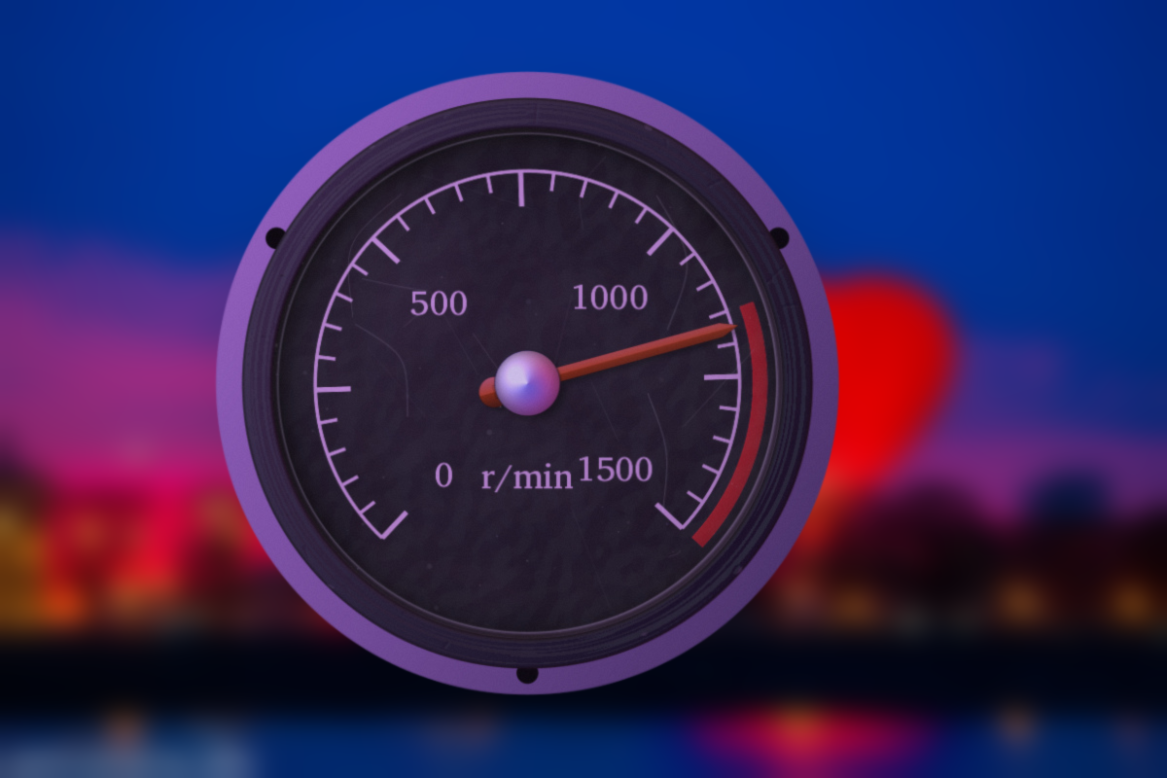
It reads 1175 rpm
